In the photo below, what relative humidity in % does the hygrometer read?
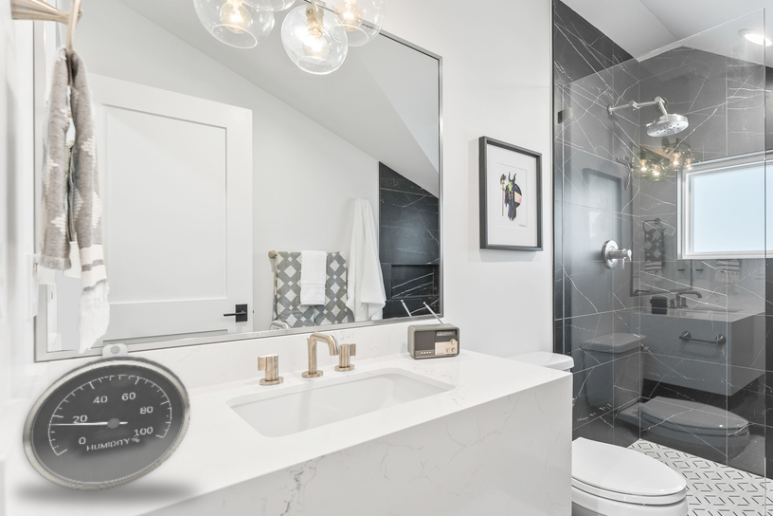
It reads 16 %
